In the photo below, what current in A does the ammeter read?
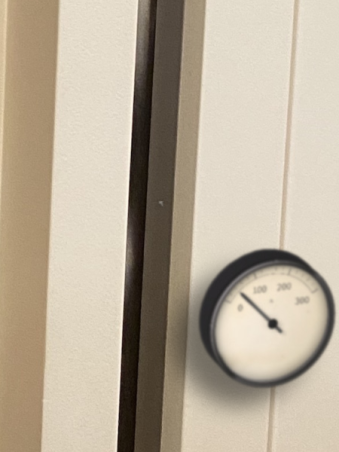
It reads 40 A
